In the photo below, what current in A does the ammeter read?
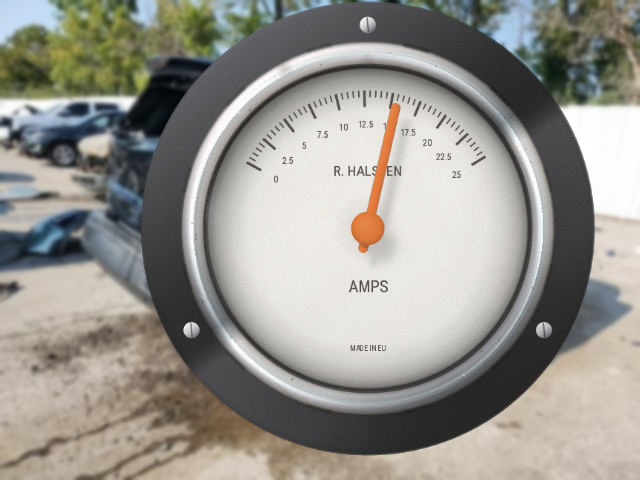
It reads 15.5 A
